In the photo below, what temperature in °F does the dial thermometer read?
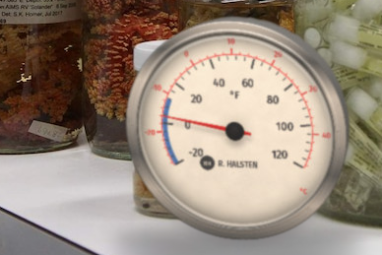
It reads 4 °F
